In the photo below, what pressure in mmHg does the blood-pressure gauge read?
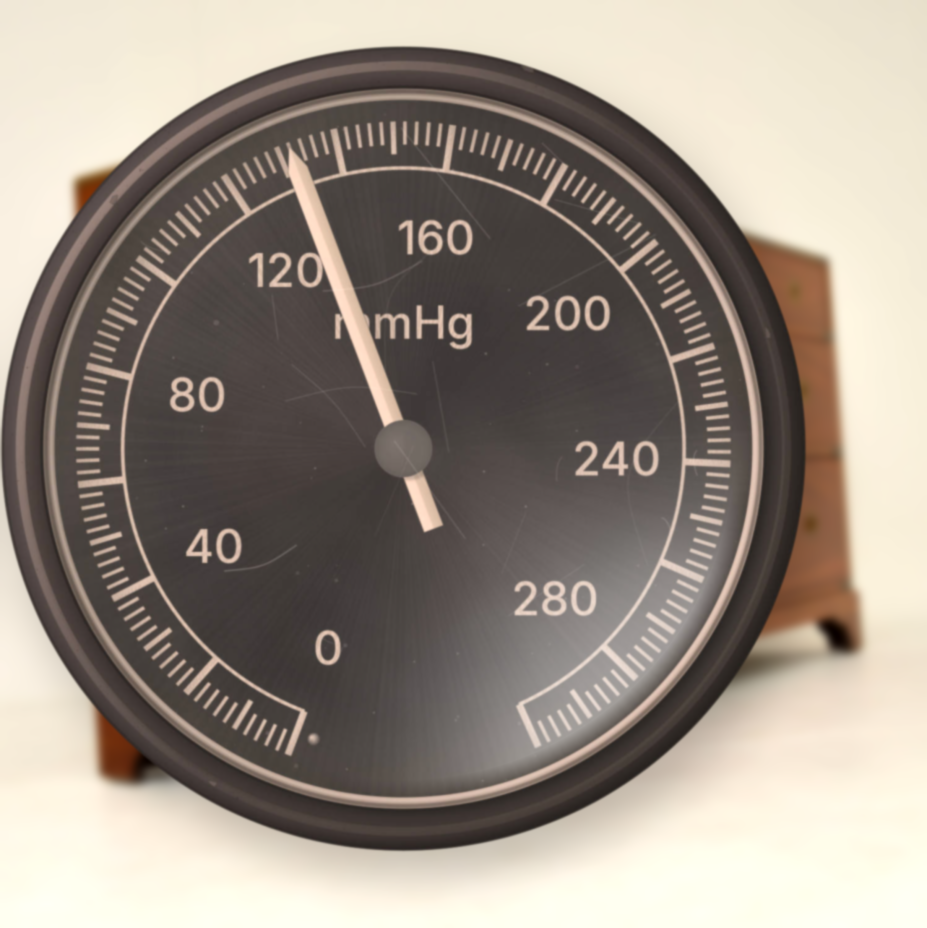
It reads 132 mmHg
